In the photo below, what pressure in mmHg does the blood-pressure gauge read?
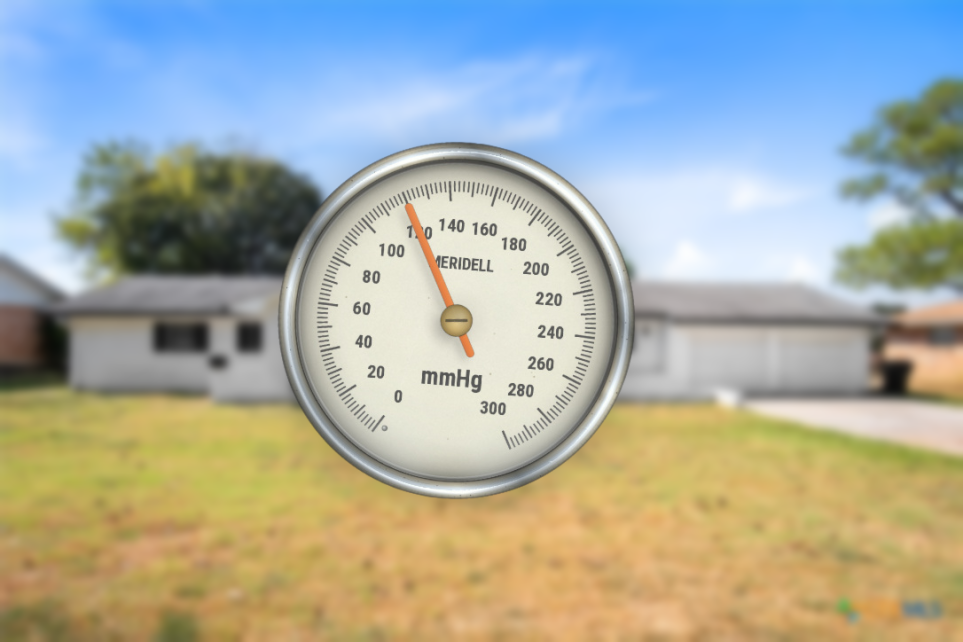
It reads 120 mmHg
